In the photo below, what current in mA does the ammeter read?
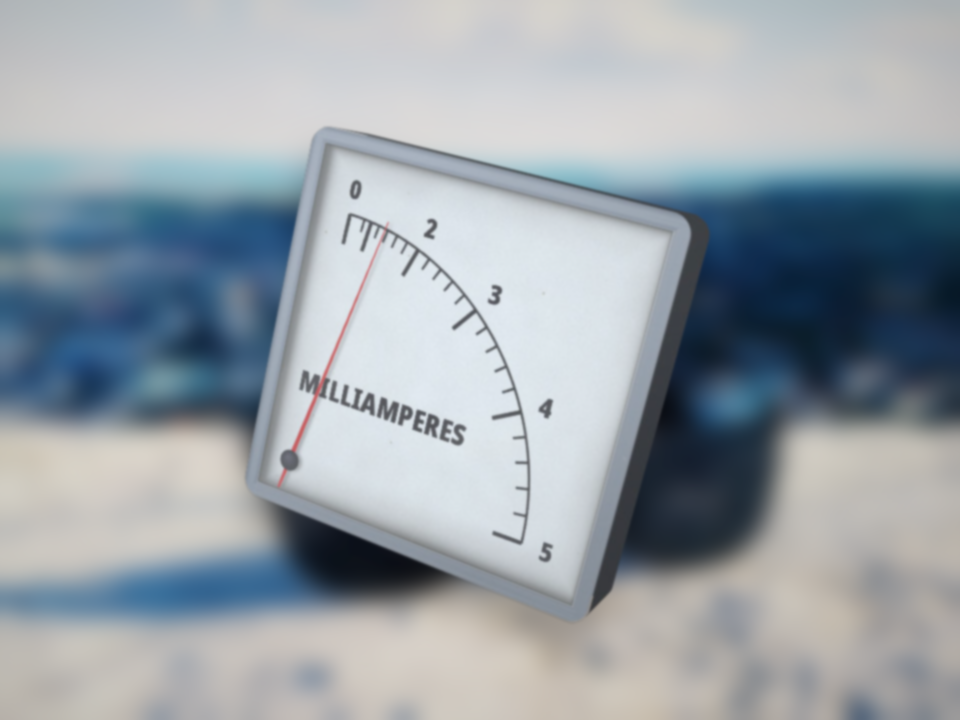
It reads 1.4 mA
